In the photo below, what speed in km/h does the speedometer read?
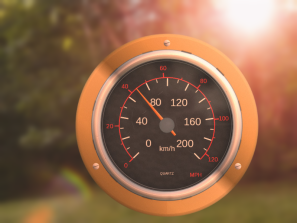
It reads 70 km/h
